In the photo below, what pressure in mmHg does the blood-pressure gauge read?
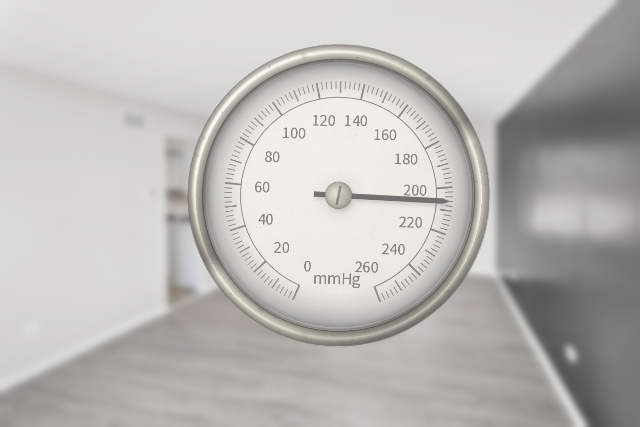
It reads 206 mmHg
